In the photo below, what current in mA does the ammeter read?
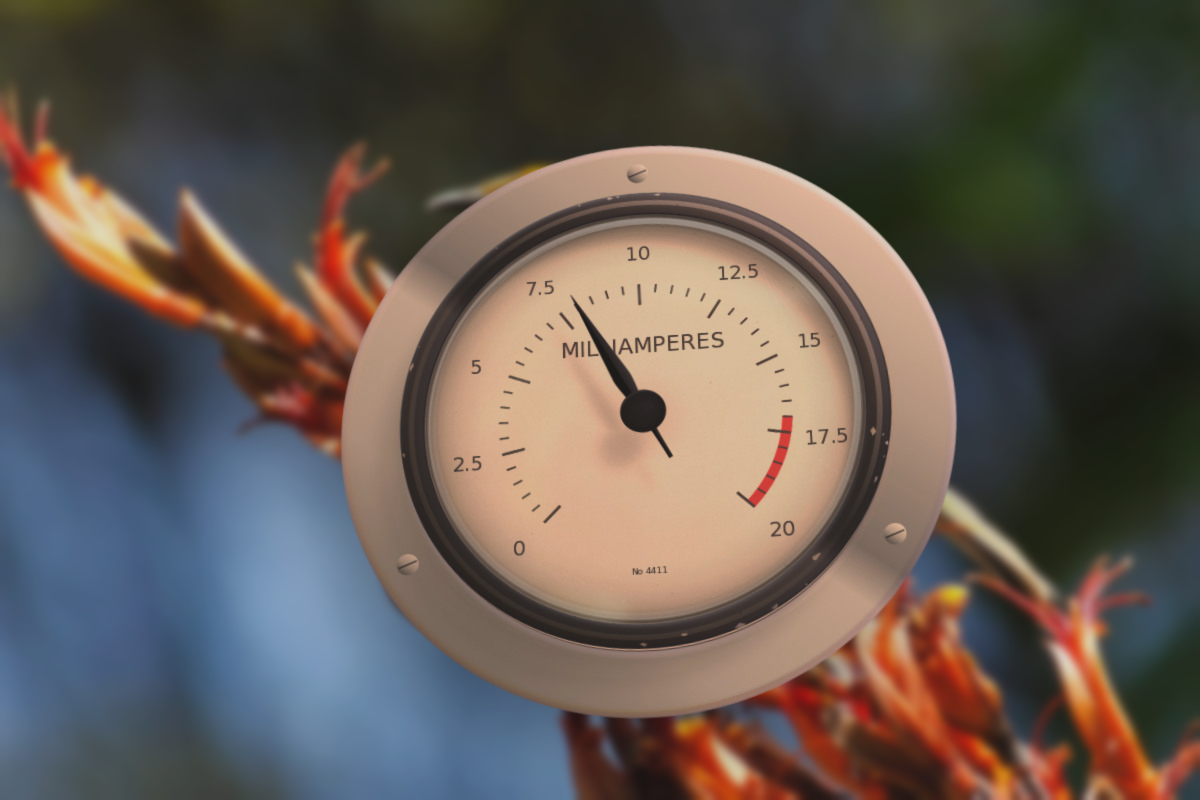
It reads 8 mA
